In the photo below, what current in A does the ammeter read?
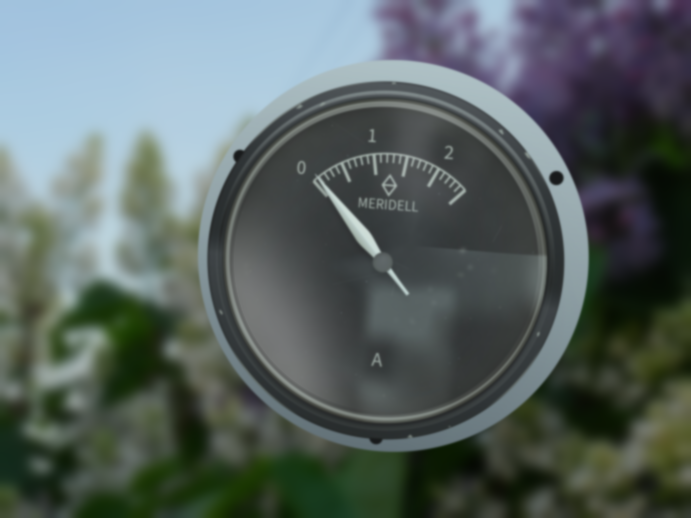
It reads 0.1 A
